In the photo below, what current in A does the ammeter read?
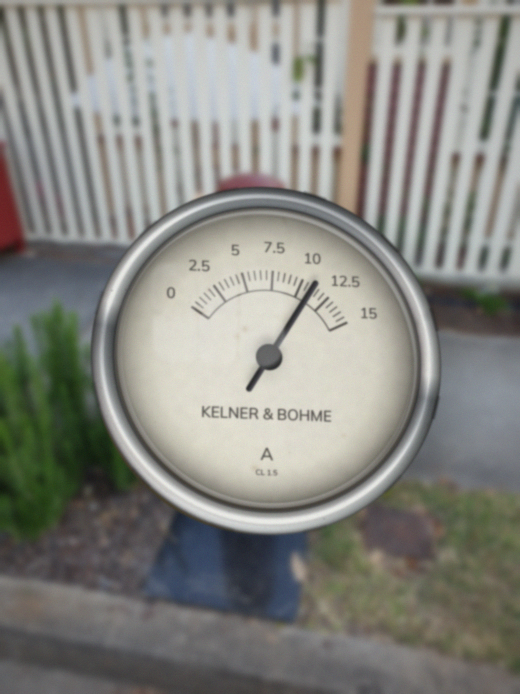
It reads 11 A
